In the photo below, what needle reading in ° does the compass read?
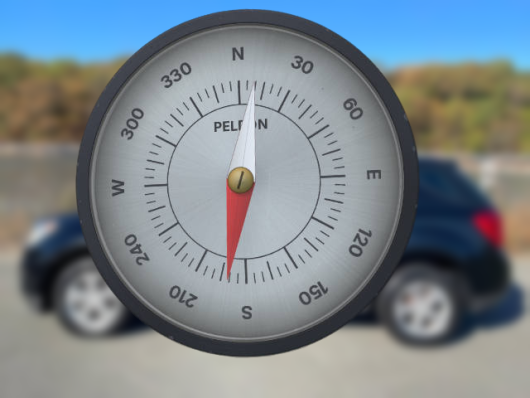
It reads 190 °
